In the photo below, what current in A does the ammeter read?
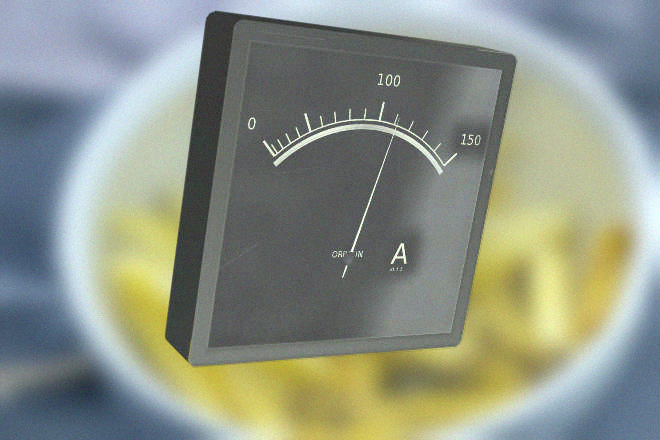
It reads 110 A
